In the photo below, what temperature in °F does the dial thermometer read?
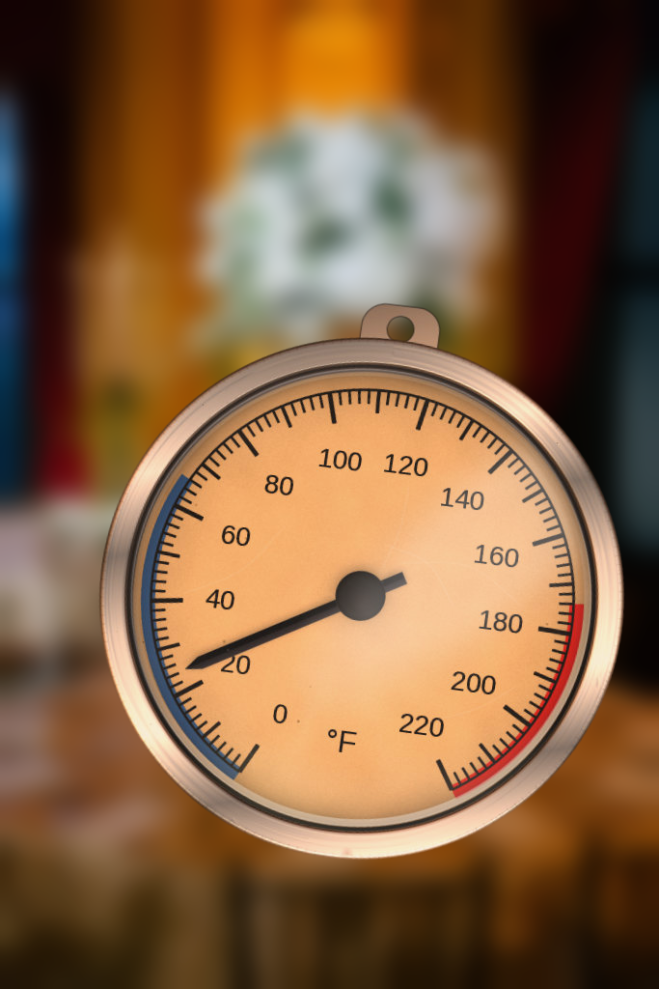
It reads 24 °F
